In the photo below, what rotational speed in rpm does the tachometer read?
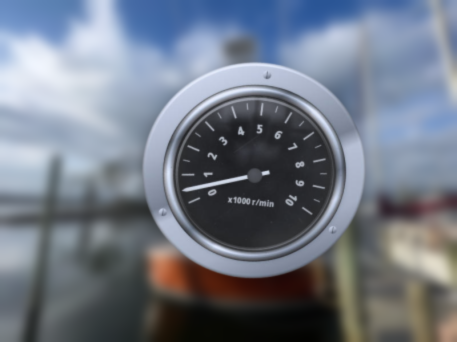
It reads 500 rpm
